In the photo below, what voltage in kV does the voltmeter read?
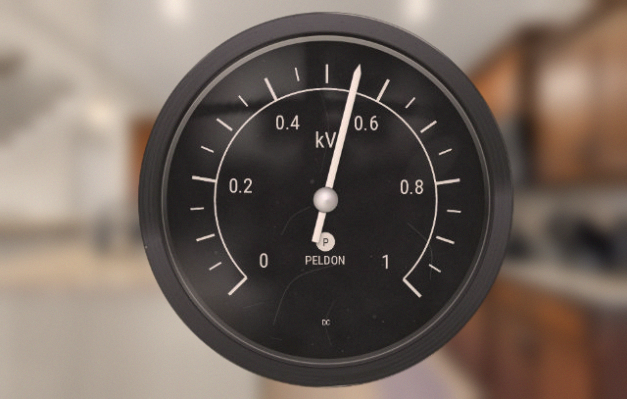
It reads 0.55 kV
